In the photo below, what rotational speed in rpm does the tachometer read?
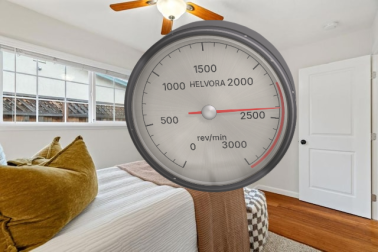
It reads 2400 rpm
